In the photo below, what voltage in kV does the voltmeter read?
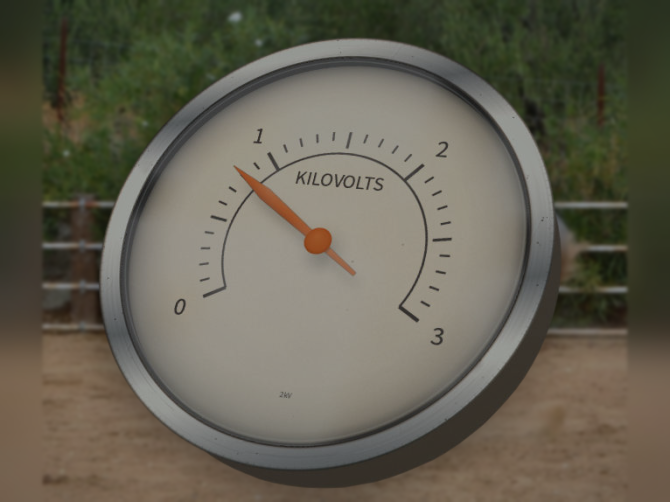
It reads 0.8 kV
